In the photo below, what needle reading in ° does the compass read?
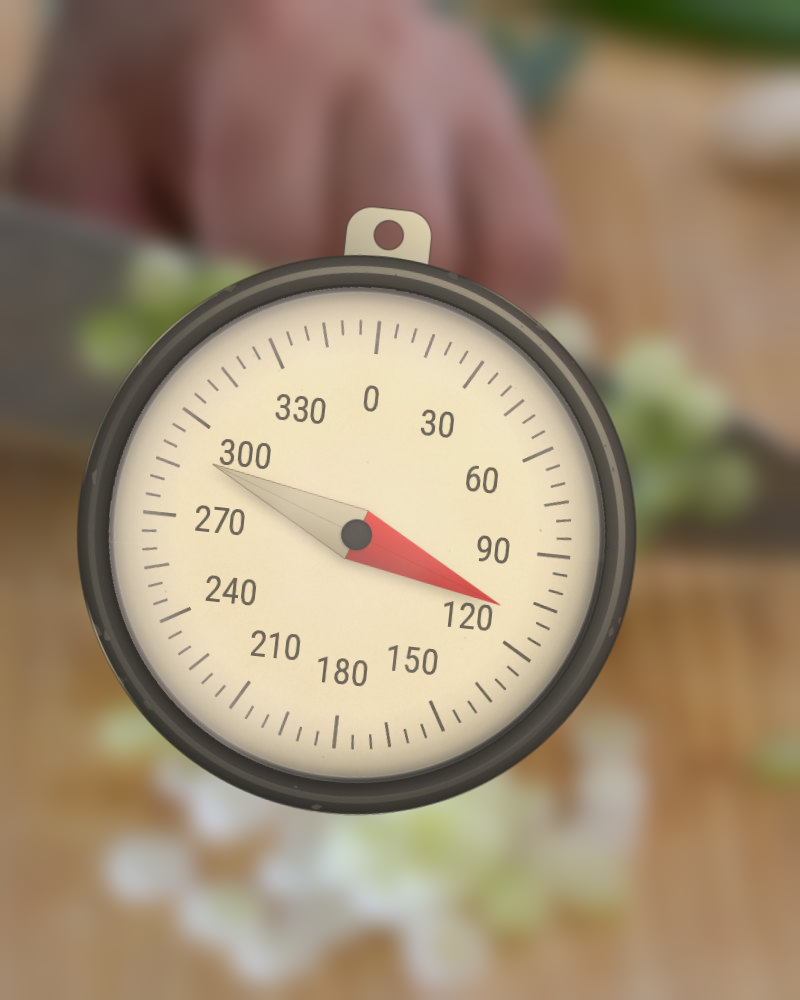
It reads 110 °
